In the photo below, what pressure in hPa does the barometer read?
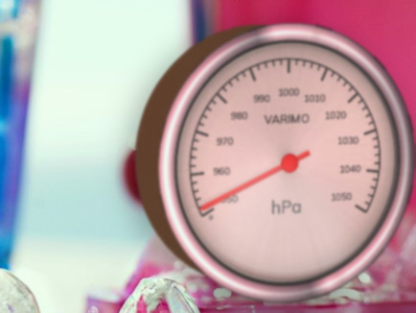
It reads 952 hPa
